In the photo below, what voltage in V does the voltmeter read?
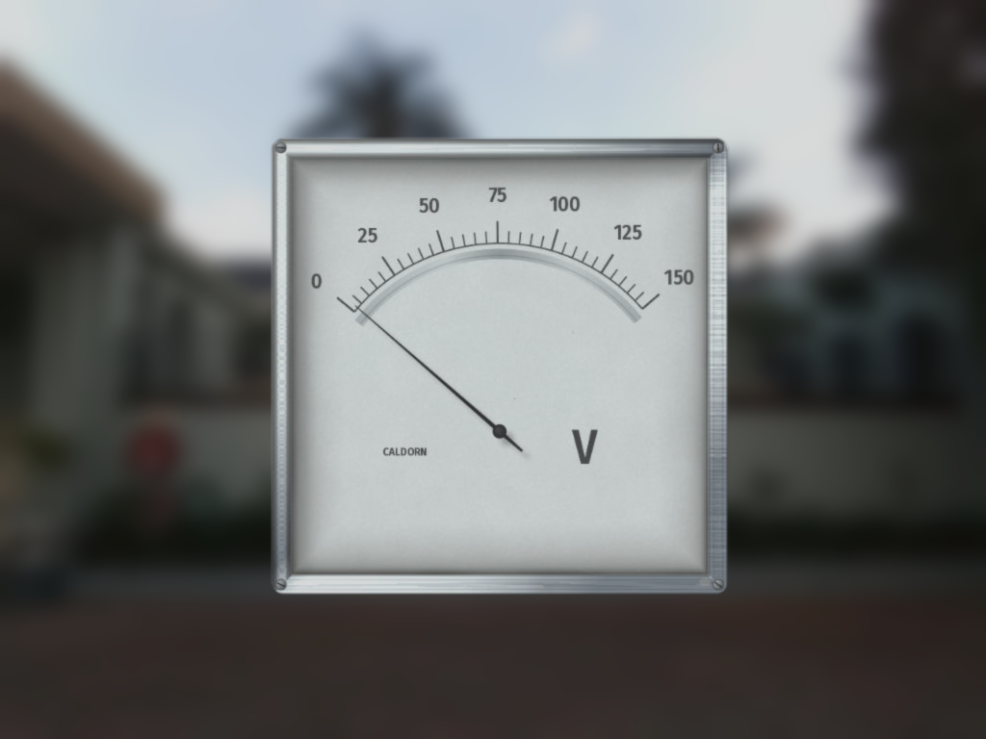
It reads 2.5 V
